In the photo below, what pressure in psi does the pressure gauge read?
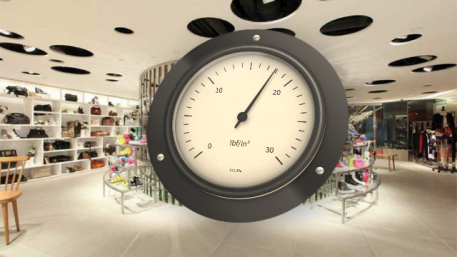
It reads 18 psi
